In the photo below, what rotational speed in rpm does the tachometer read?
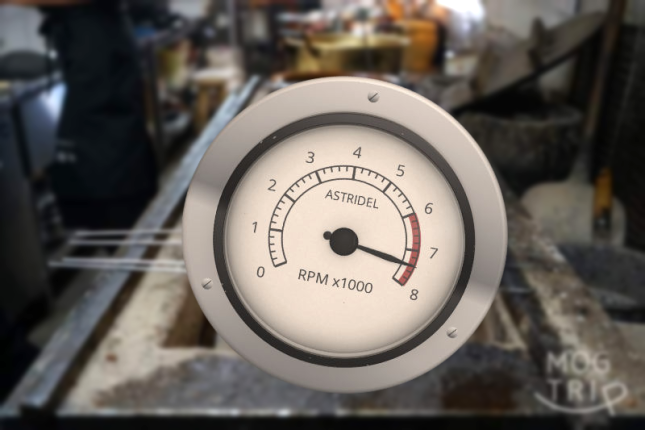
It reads 7400 rpm
